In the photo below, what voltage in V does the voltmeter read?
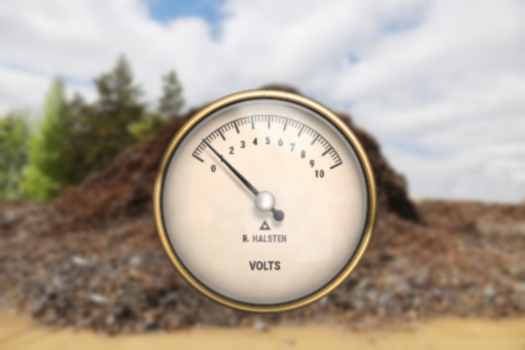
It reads 1 V
